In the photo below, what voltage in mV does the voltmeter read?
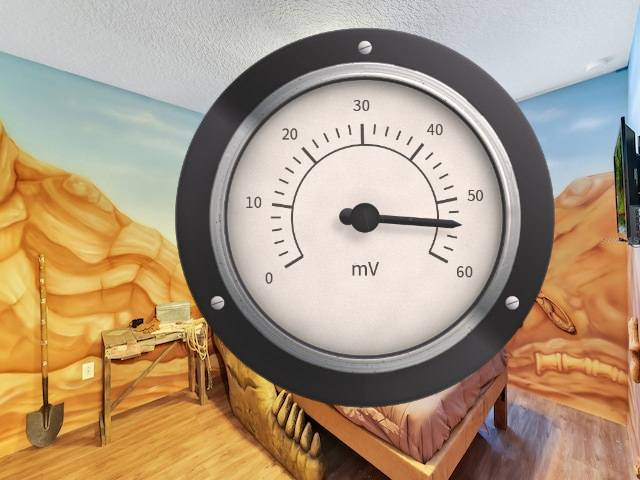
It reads 54 mV
